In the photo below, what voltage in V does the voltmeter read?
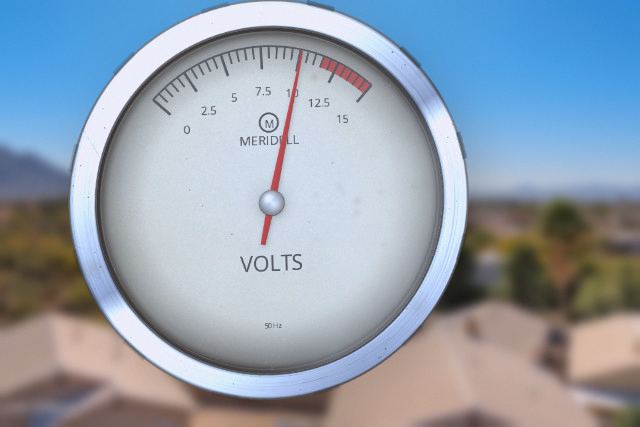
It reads 10 V
